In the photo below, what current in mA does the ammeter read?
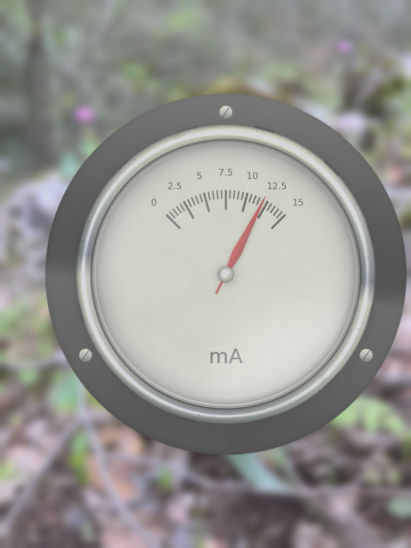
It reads 12 mA
